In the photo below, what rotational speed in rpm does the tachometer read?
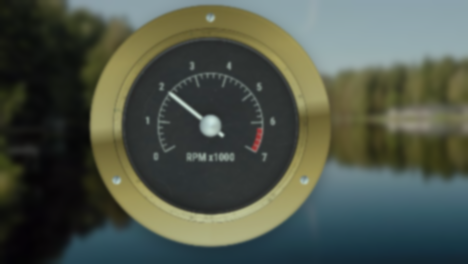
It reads 2000 rpm
